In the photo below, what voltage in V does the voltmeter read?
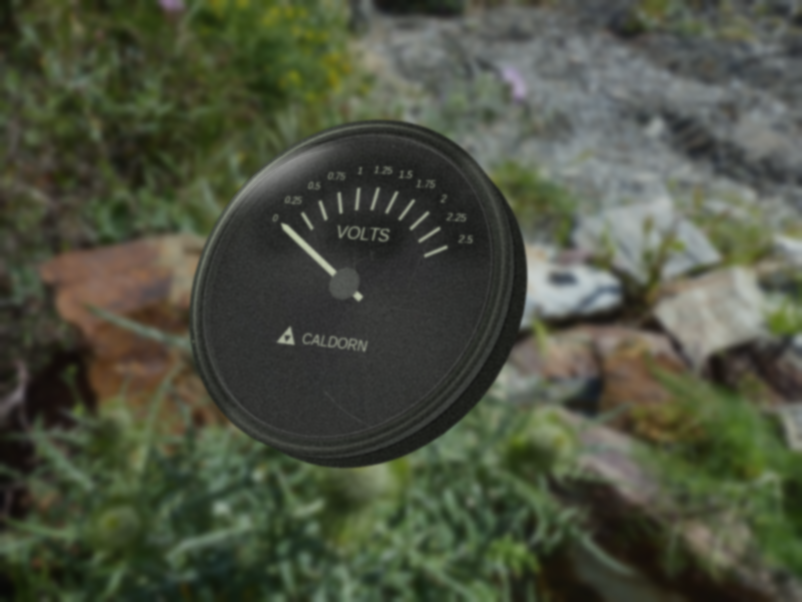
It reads 0 V
